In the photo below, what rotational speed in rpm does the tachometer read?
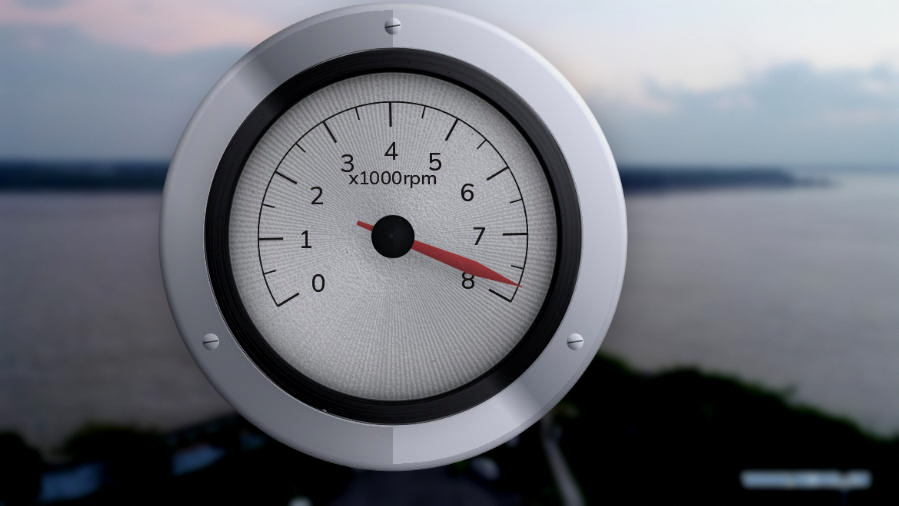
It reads 7750 rpm
